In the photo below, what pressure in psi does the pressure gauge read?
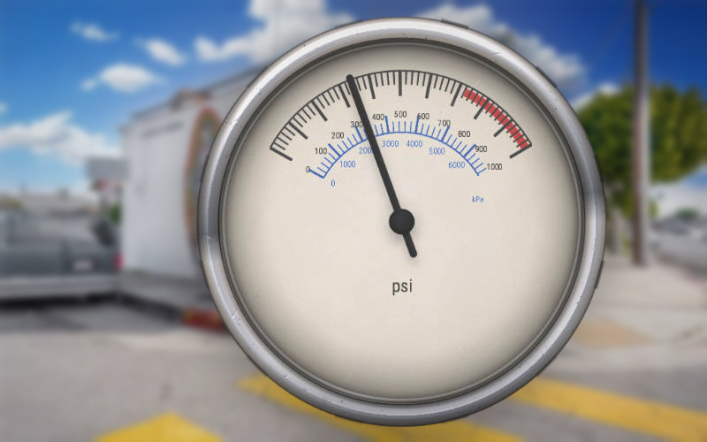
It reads 340 psi
